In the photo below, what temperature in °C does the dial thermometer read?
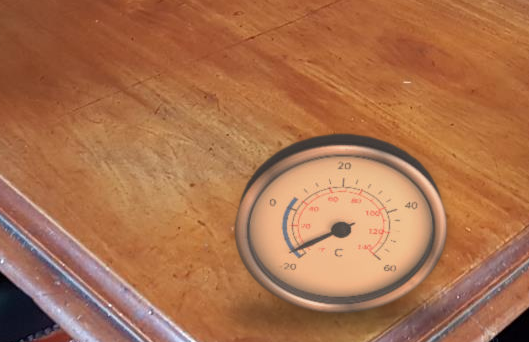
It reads -16 °C
